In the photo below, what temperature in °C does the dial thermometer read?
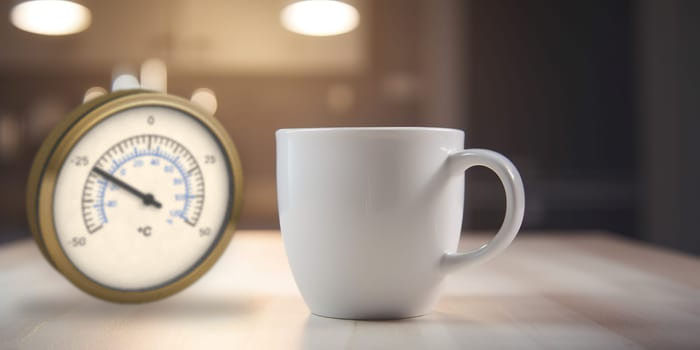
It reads -25 °C
